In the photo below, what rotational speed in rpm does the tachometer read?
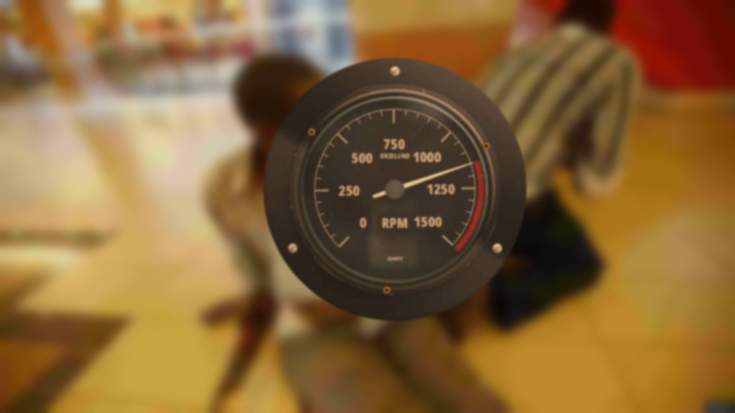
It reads 1150 rpm
